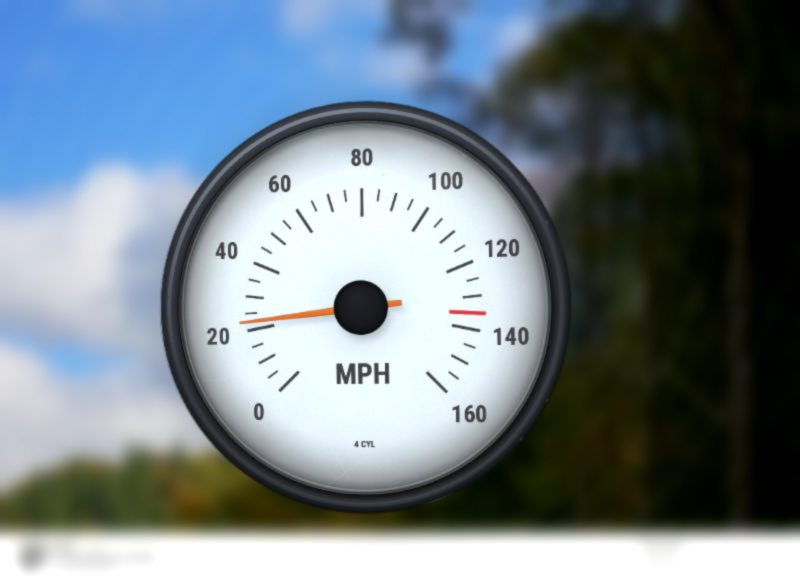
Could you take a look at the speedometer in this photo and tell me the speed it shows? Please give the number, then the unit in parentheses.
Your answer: 22.5 (mph)
